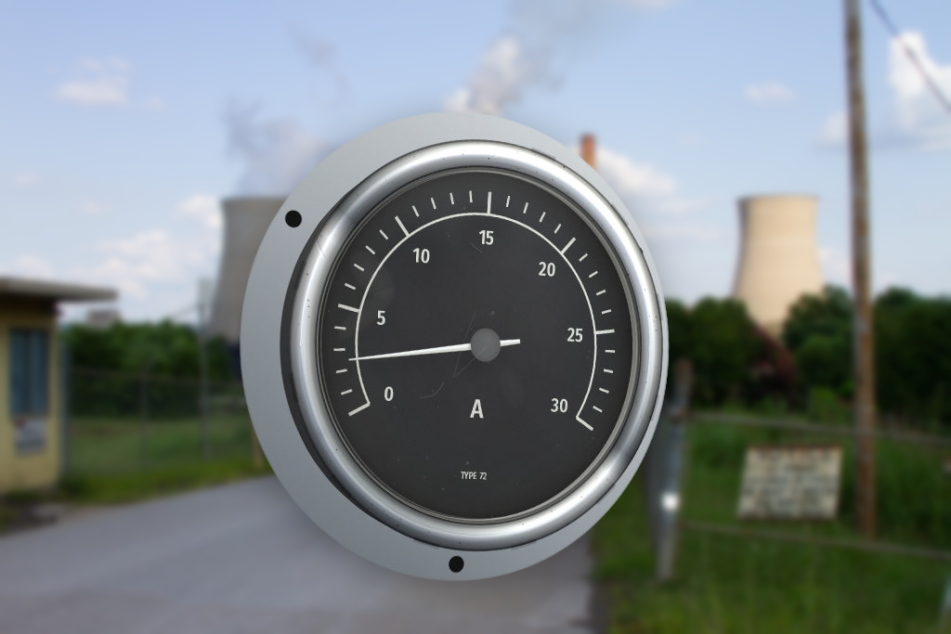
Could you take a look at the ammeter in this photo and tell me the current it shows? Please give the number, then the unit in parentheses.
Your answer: 2.5 (A)
